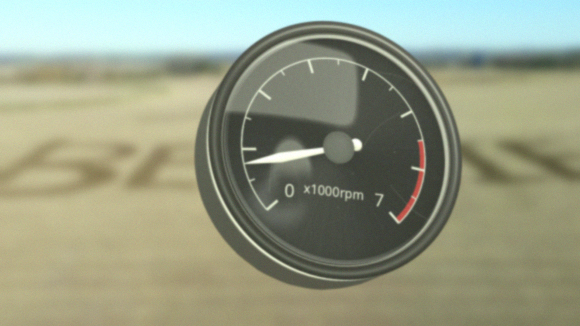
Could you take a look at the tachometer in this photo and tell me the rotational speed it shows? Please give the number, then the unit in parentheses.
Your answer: 750 (rpm)
